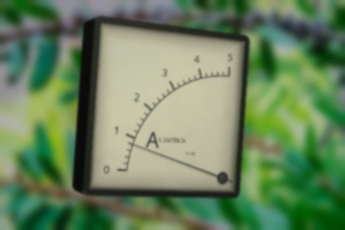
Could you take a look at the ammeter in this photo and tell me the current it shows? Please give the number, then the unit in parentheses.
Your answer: 0.8 (A)
